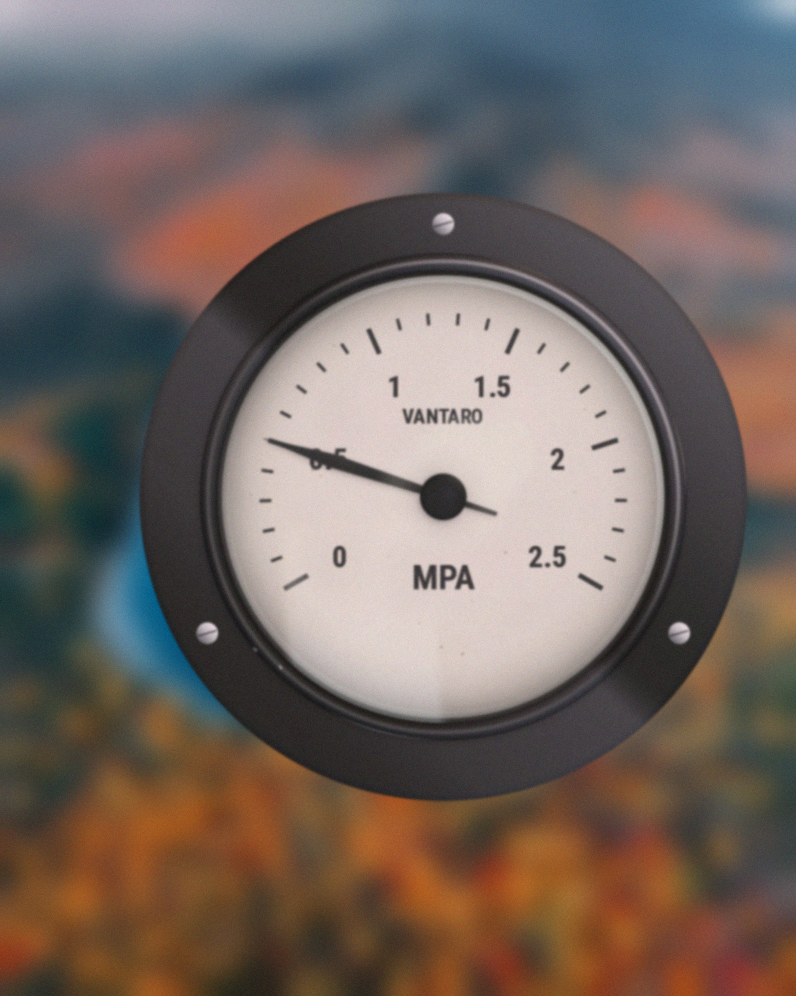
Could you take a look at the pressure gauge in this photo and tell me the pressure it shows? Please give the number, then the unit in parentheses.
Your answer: 0.5 (MPa)
